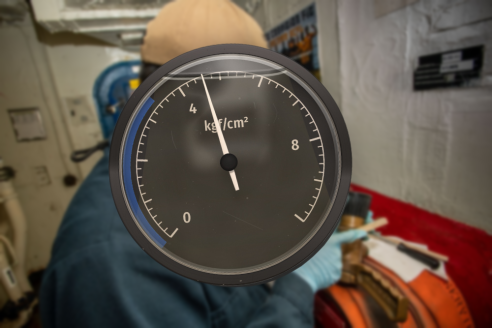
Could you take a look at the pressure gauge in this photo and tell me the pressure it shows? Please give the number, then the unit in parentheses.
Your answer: 4.6 (kg/cm²)
